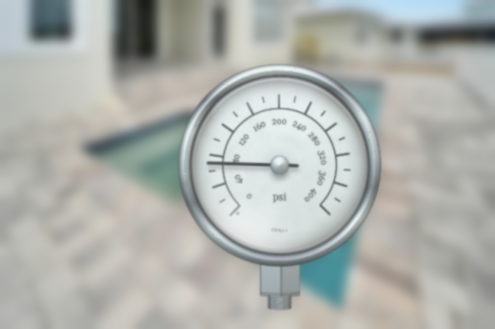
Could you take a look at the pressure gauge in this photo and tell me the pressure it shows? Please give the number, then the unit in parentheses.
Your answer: 70 (psi)
